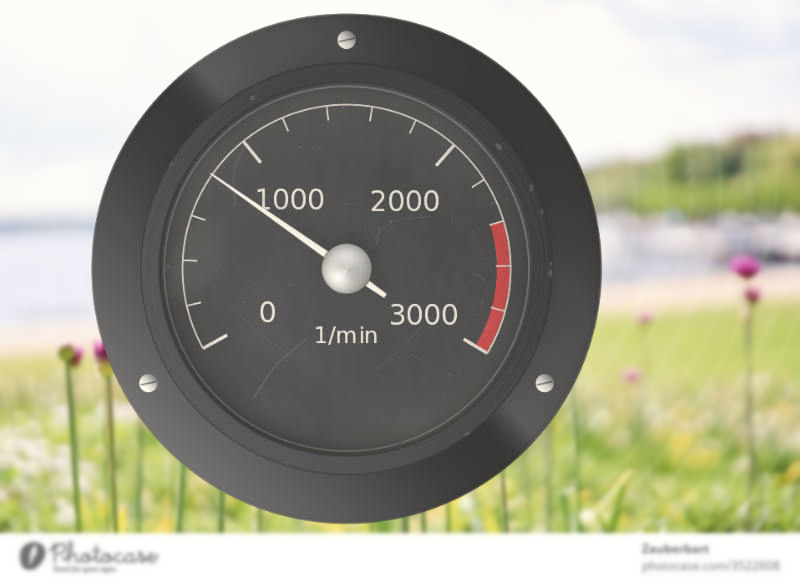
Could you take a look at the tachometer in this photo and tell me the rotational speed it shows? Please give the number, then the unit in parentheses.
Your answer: 800 (rpm)
